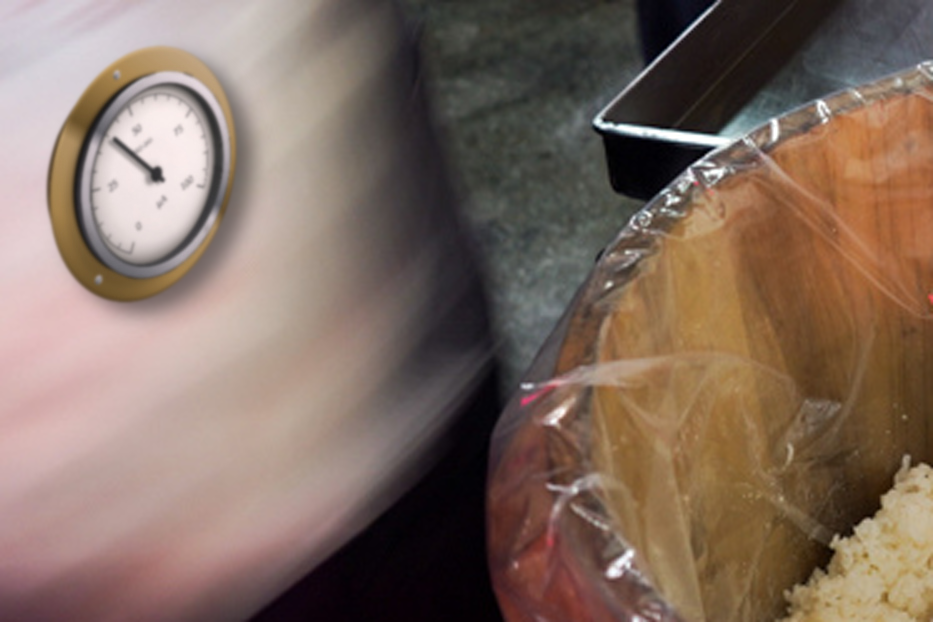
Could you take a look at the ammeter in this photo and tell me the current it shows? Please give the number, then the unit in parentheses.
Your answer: 40 (µA)
